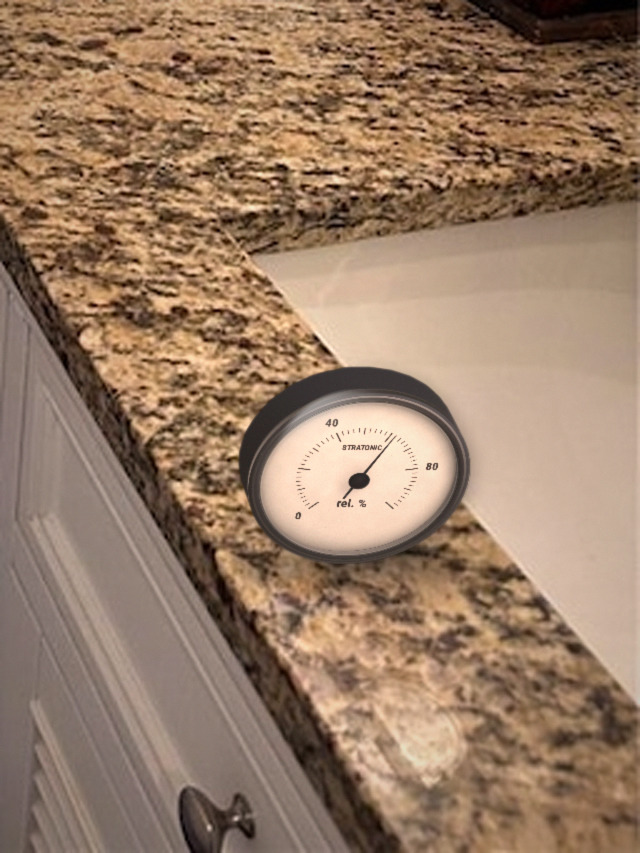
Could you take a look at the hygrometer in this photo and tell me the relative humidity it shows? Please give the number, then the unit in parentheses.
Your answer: 60 (%)
